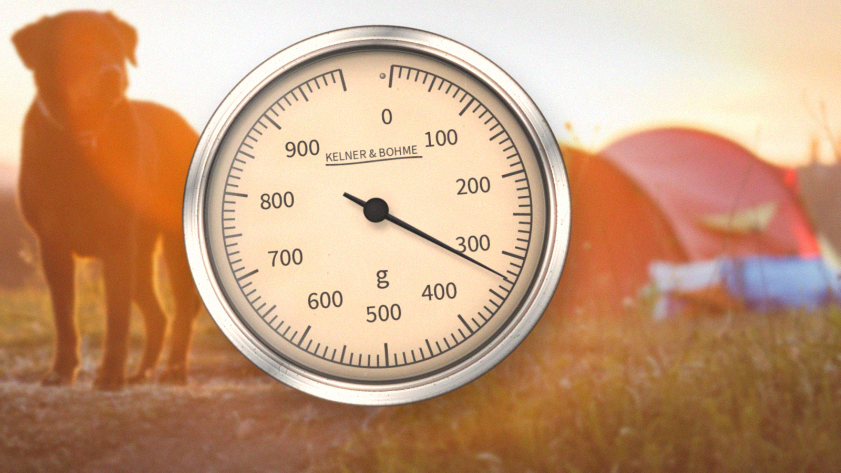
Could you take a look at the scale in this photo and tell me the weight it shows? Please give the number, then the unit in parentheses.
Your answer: 330 (g)
